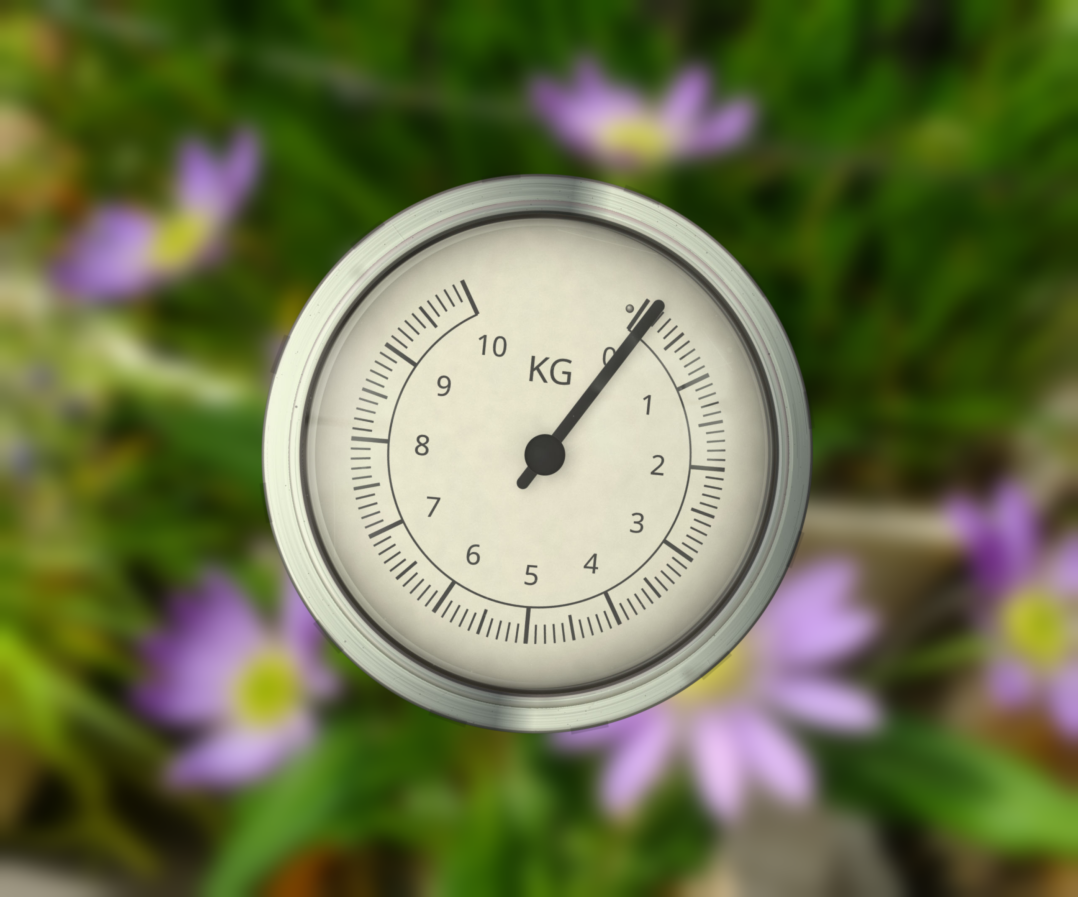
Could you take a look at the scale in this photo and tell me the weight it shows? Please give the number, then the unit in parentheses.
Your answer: 0.1 (kg)
